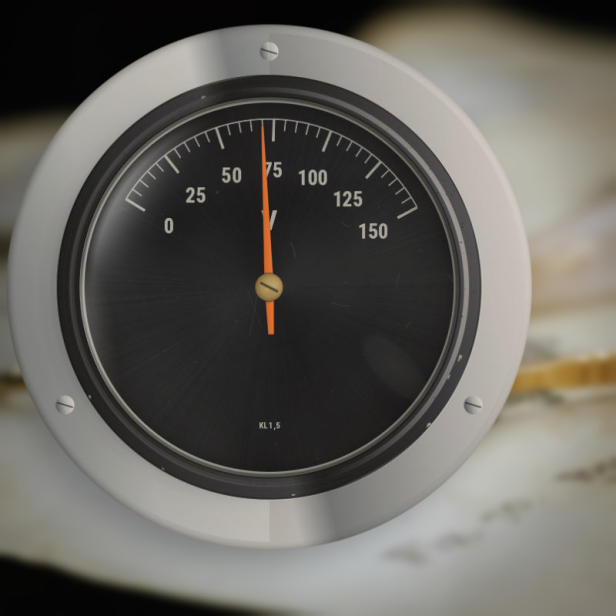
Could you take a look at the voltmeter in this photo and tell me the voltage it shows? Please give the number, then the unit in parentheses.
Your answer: 70 (V)
